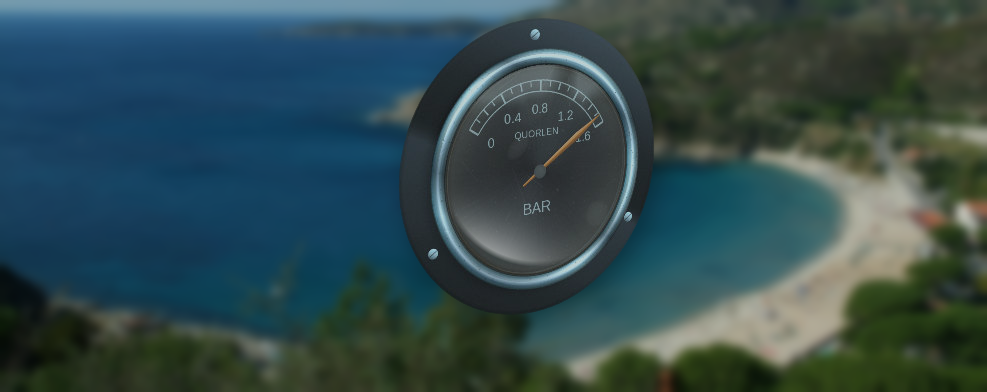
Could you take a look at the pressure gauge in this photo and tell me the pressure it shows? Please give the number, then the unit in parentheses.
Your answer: 1.5 (bar)
